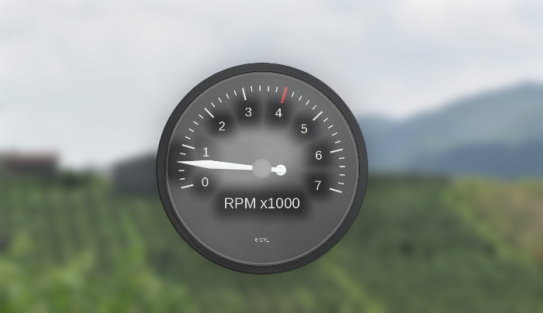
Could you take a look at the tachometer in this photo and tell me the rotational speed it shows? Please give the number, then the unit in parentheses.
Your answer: 600 (rpm)
